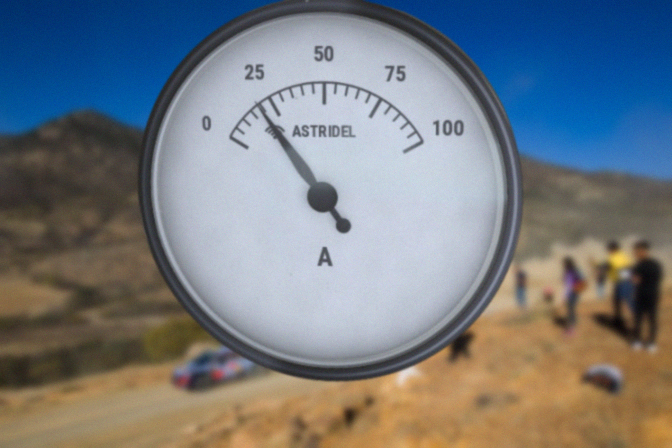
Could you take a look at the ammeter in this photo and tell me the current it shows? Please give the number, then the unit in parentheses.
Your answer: 20 (A)
